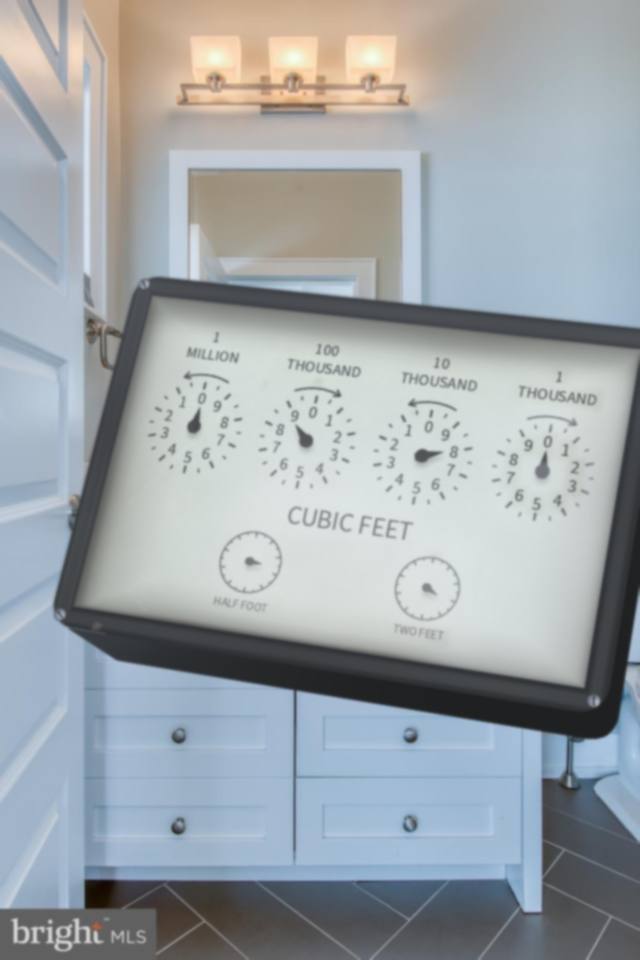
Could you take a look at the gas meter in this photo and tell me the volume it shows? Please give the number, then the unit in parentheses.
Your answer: 988000 (ft³)
